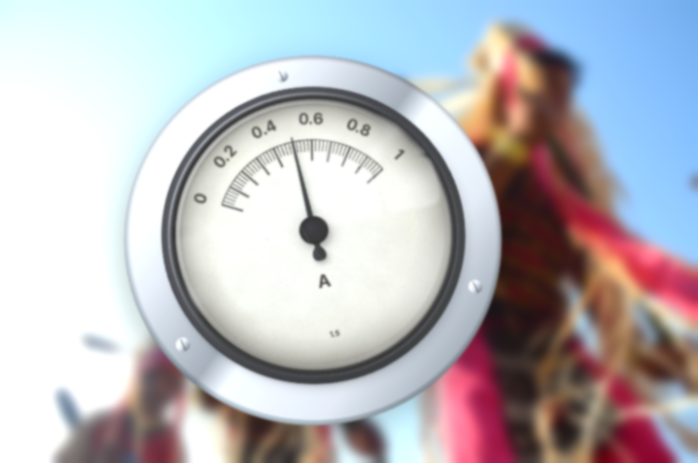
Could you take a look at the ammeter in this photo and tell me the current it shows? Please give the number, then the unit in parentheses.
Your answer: 0.5 (A)
